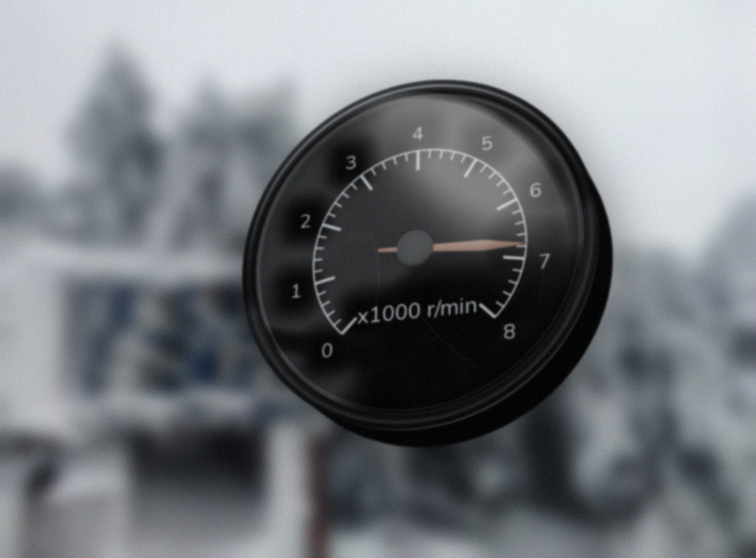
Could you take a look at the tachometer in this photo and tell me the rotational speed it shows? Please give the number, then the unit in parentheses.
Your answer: 6800 (rpm)
